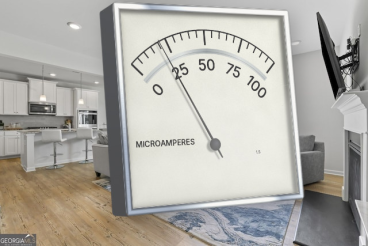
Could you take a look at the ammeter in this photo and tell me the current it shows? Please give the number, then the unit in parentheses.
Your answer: 20 (µA)
